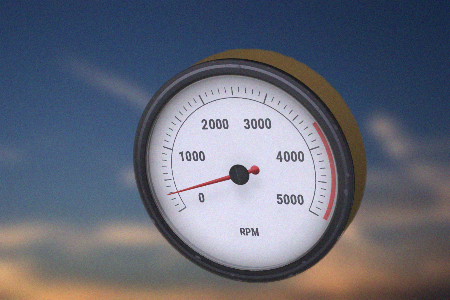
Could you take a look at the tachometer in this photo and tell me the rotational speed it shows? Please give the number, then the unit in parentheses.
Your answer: 300 (rpm)
